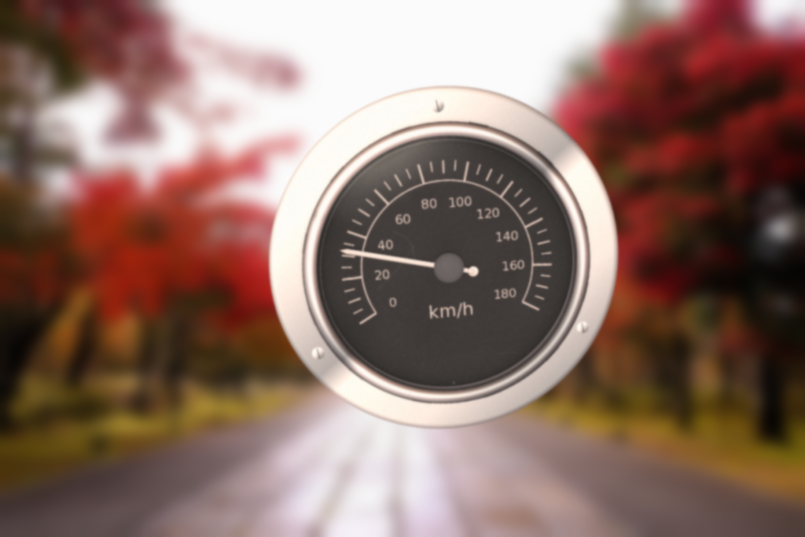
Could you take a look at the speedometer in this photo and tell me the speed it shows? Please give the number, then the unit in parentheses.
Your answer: 32.5 (km/h)
